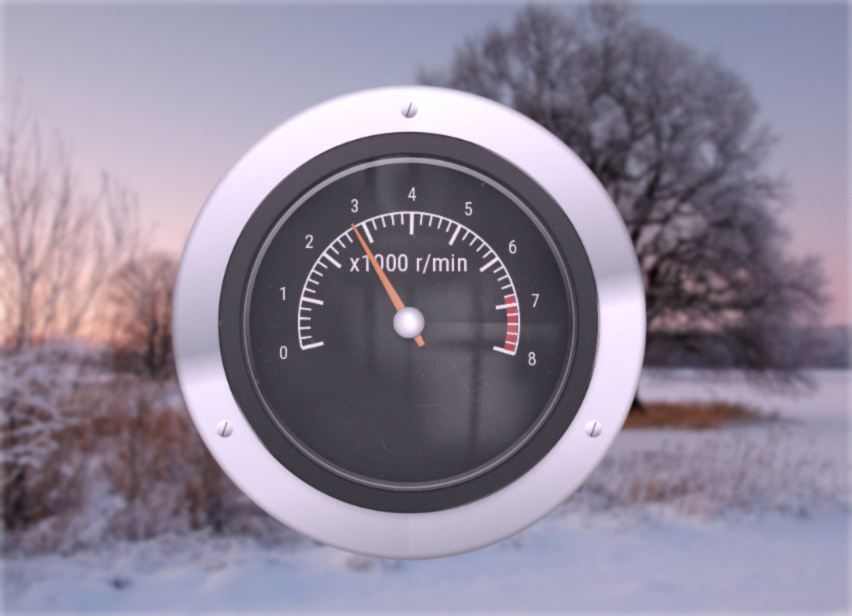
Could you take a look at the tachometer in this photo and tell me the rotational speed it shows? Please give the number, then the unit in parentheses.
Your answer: 2800 (rpm)
